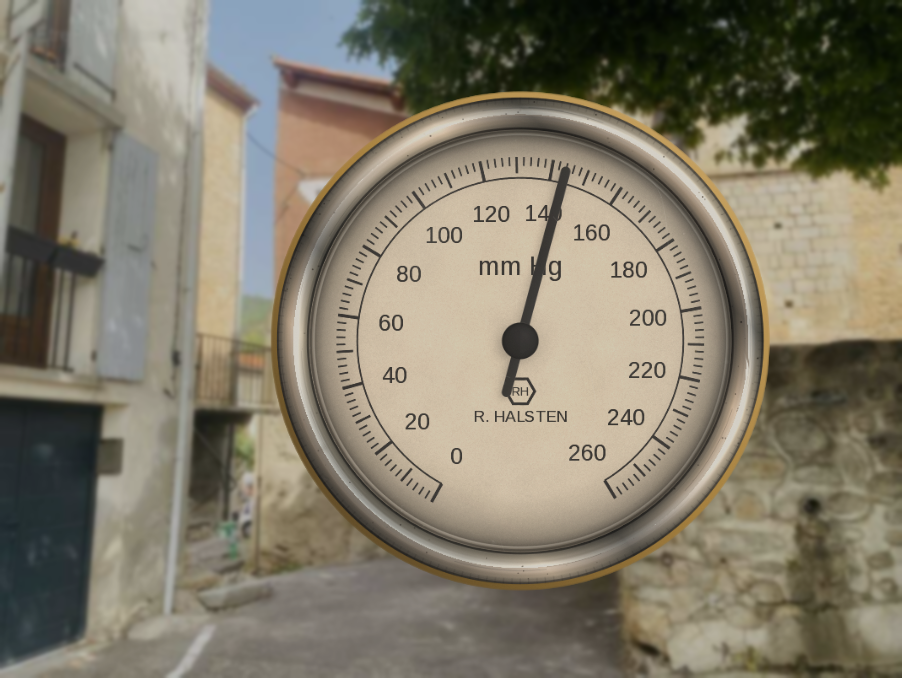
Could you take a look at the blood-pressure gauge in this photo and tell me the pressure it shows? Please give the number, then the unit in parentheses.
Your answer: 144 (mmHg)
